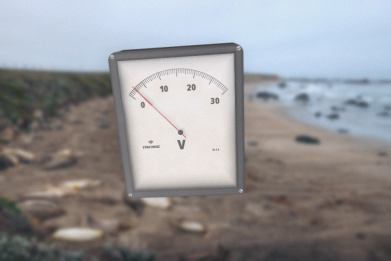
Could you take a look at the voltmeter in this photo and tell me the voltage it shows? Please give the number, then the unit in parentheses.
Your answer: 2.5 (V)
